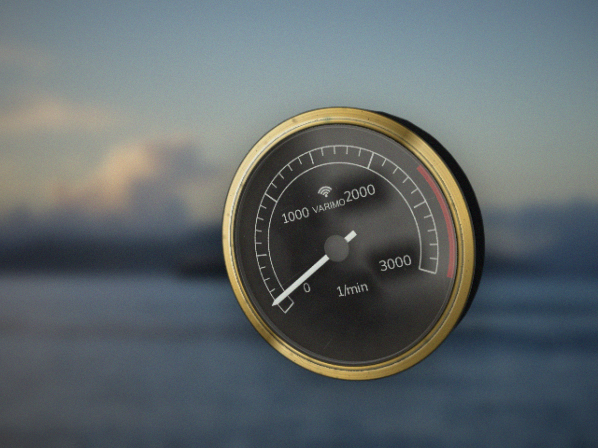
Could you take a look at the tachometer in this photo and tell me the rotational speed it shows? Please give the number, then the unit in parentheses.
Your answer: 100 (rpm)
